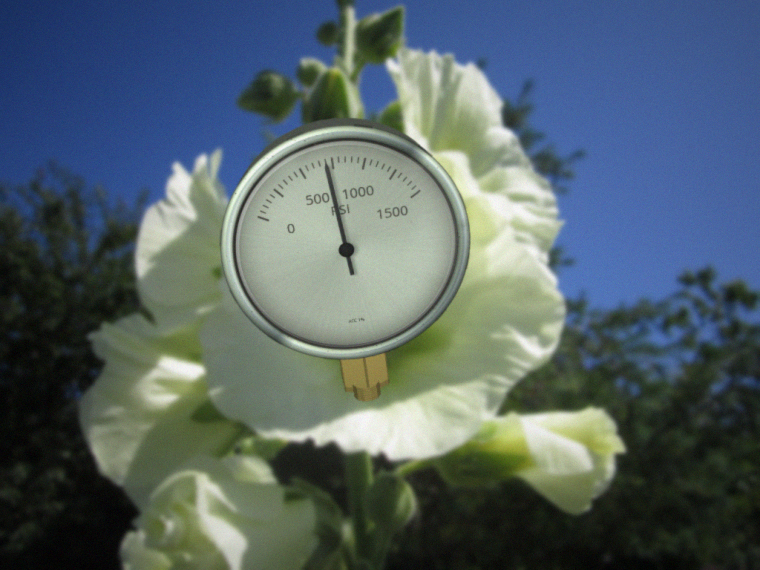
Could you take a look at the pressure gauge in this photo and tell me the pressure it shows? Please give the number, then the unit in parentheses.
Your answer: 700 (psi)
